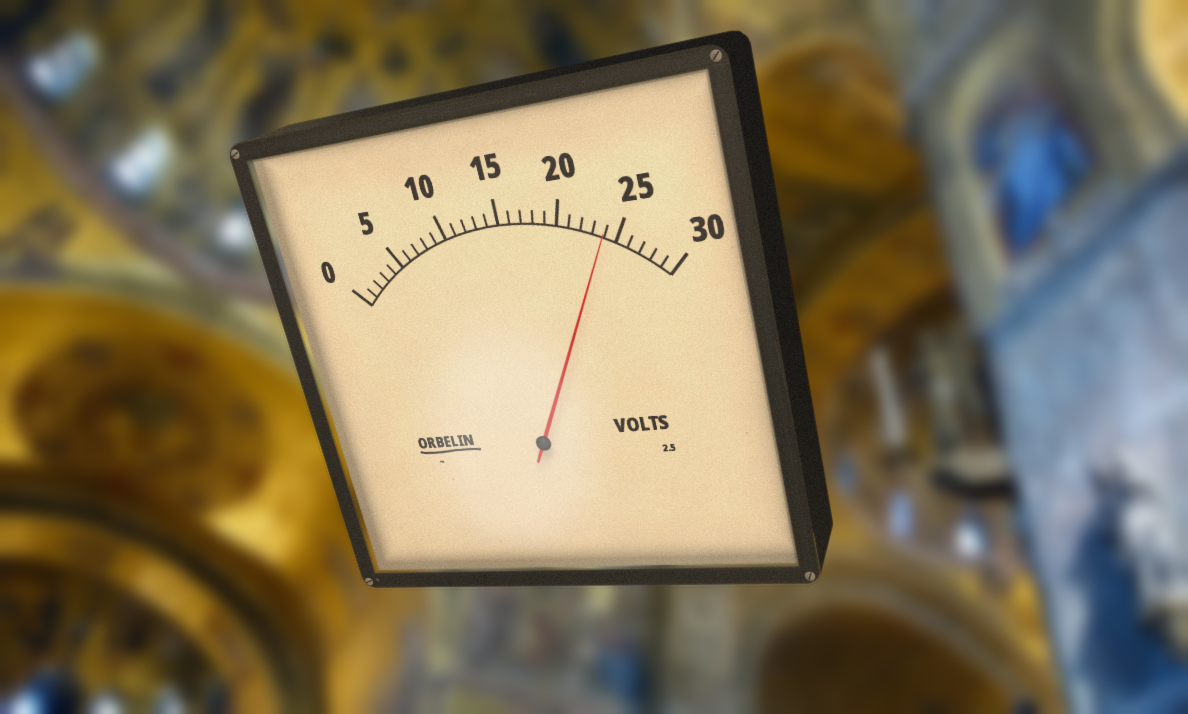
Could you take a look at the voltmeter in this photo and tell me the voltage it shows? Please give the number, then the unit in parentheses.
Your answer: 24 (V)
